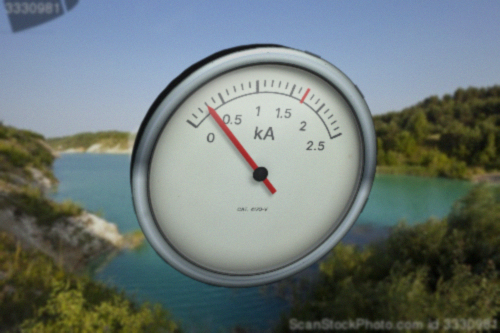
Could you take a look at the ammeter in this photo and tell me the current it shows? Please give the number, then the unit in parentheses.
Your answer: 0.3 (kA)
